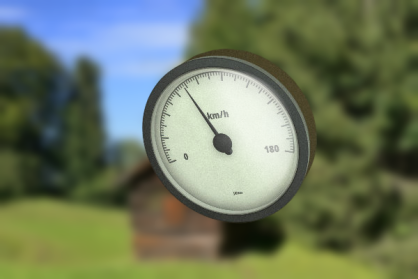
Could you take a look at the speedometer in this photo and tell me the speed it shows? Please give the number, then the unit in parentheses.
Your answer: 70 (km/h)
